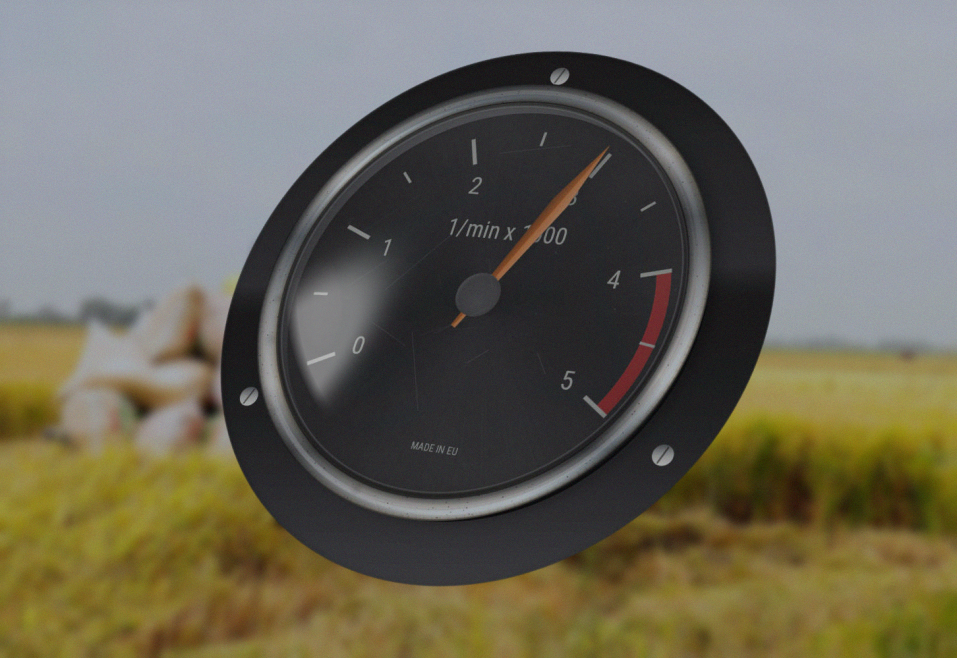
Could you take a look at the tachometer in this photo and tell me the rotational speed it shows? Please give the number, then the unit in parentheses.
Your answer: 3000 (rpm)
